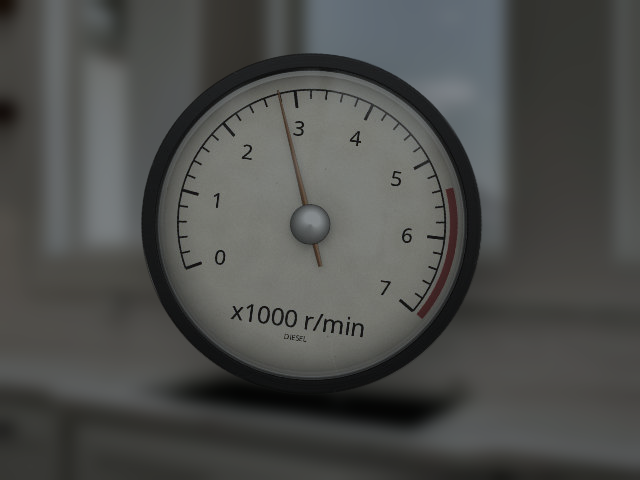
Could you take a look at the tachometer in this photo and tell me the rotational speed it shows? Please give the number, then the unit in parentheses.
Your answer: 2800 (rpm)
